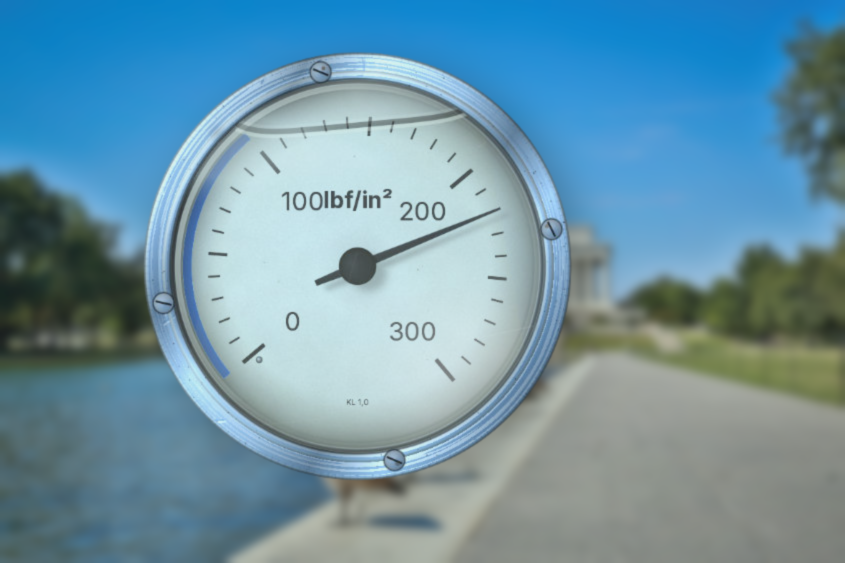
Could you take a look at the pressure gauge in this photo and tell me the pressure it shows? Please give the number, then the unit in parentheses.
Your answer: 220 (psi)
